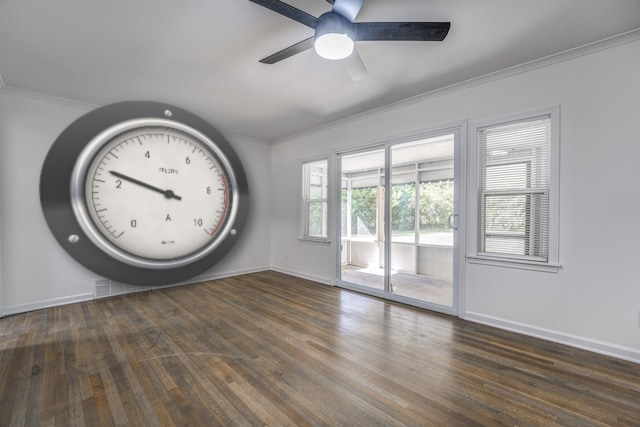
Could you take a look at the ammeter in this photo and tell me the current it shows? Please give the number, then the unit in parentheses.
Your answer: 2.4 (A)
